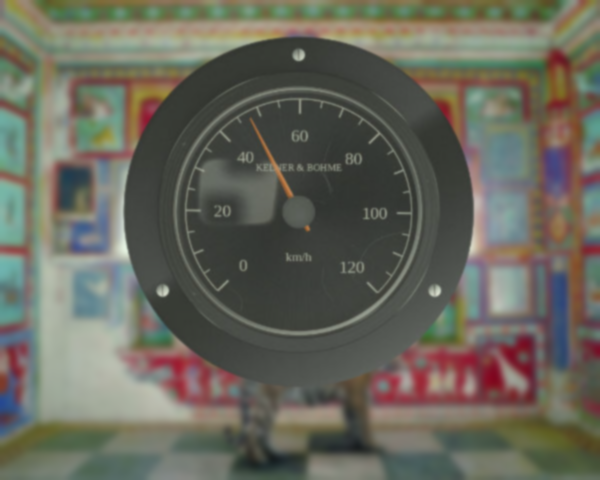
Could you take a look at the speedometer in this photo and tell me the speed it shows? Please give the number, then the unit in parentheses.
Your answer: 47.5 (km/h)
